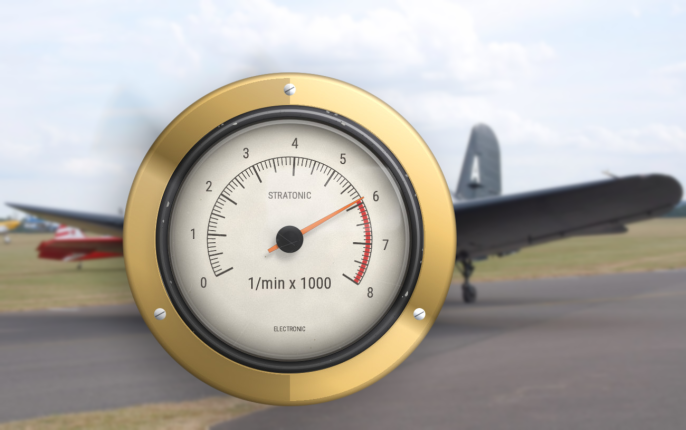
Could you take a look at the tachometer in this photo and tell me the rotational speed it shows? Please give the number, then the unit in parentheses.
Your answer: 5900 (rpm)
